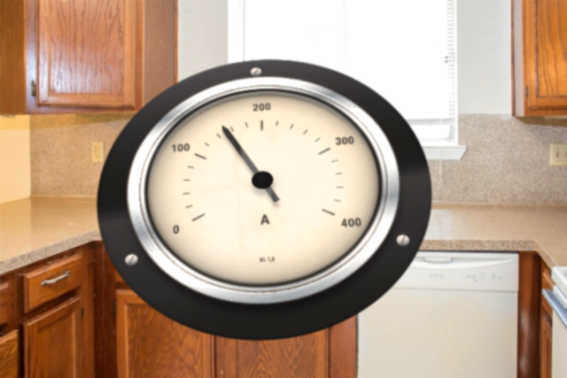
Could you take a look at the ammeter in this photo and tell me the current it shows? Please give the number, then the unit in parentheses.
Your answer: 150 (A)
